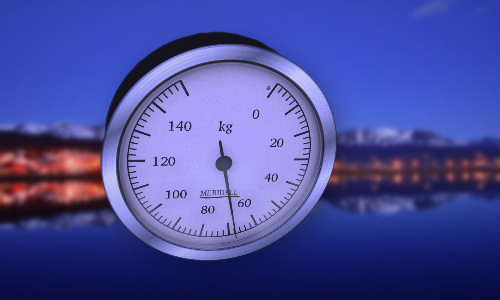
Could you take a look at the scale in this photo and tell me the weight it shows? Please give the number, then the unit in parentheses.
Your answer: 68 (kg)
